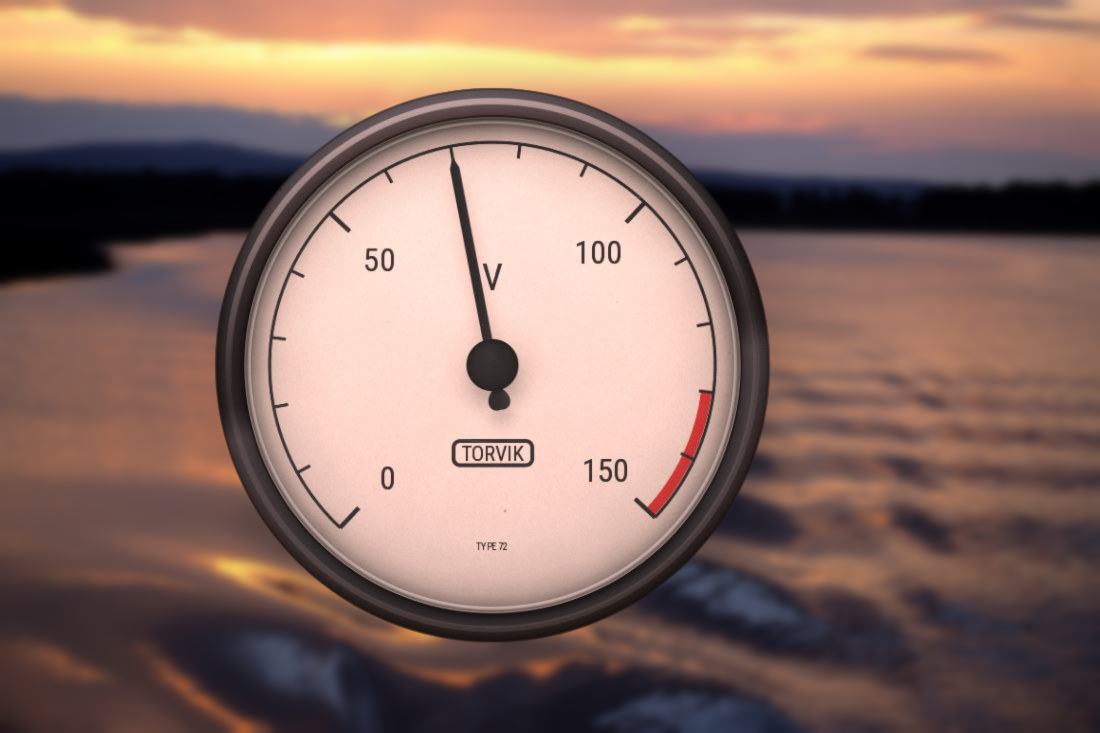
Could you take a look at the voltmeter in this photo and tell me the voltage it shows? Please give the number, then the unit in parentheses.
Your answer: 70 (V)
